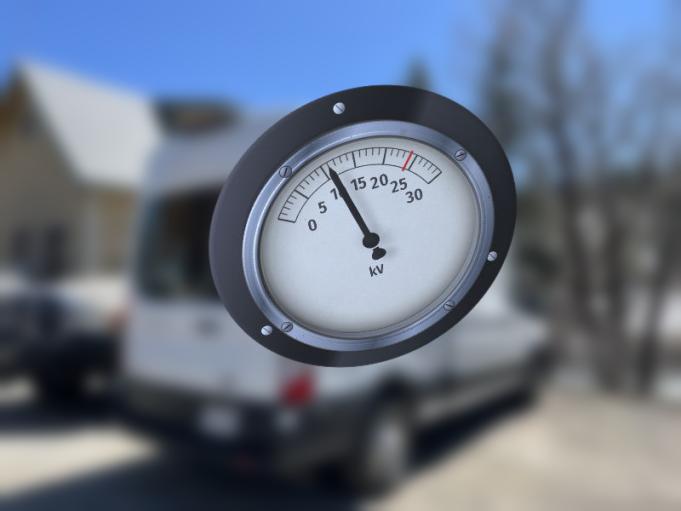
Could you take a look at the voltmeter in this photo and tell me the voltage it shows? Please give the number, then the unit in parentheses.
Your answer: 11 (kV)
